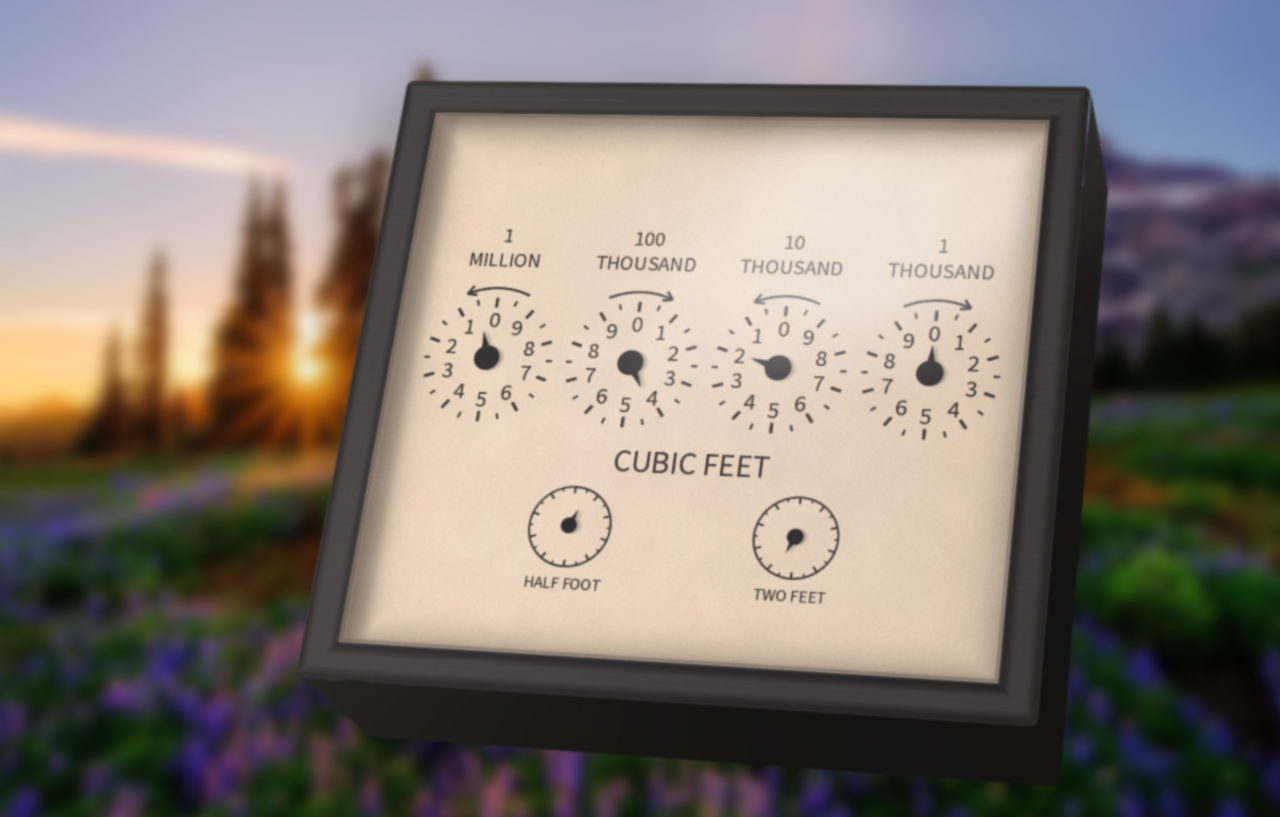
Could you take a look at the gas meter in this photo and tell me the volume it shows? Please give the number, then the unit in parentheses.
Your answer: 42000 (ft³)
